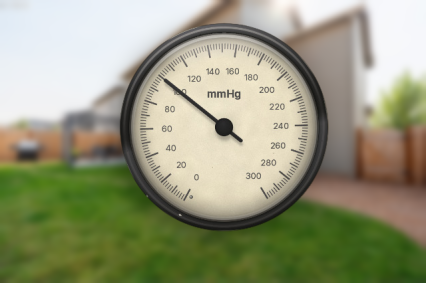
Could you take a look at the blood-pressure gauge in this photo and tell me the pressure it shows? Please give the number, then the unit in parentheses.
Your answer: 100 (mmHg)
